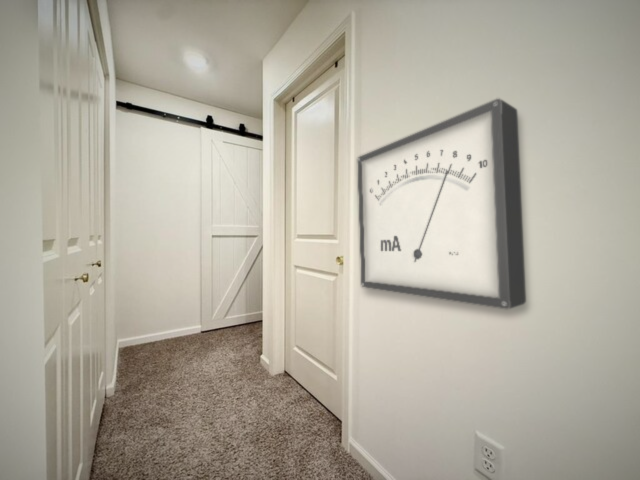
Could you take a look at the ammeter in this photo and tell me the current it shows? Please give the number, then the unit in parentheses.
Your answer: 8 (mA)
